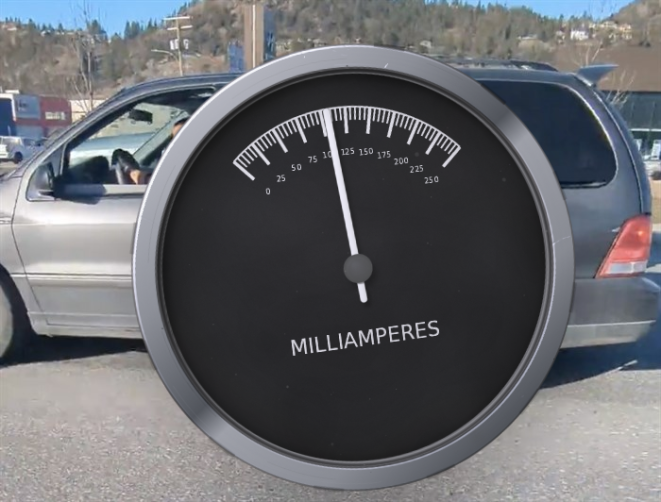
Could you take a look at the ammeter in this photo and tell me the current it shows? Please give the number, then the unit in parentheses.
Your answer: 105 (mA)
